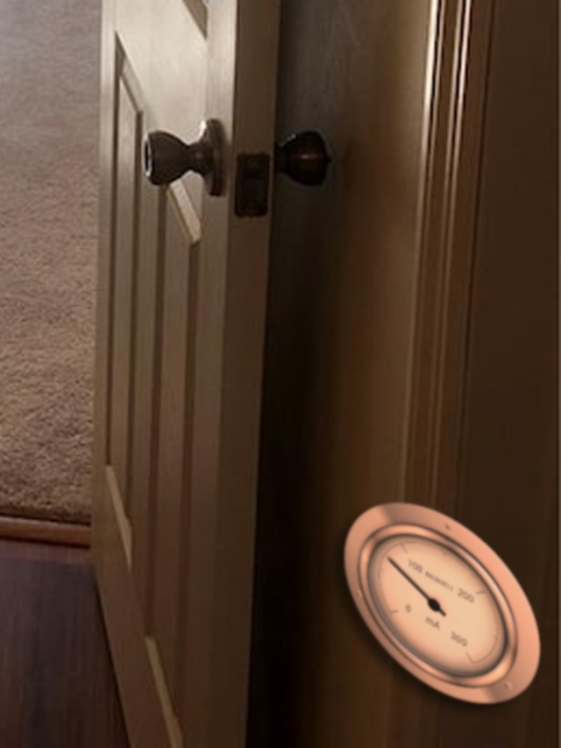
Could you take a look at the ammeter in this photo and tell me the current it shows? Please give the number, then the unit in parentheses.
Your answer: 75 (mA)
